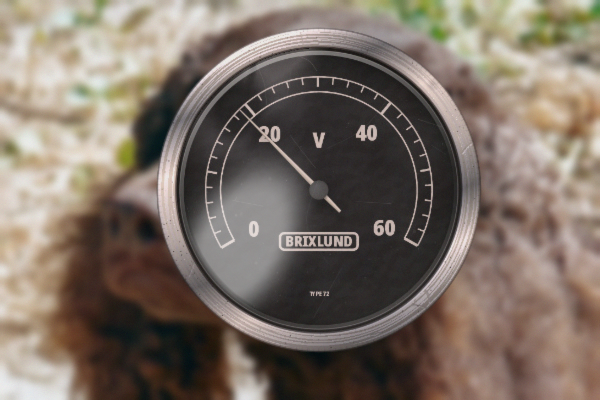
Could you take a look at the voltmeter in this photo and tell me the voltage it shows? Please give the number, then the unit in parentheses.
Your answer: 19 (V)
